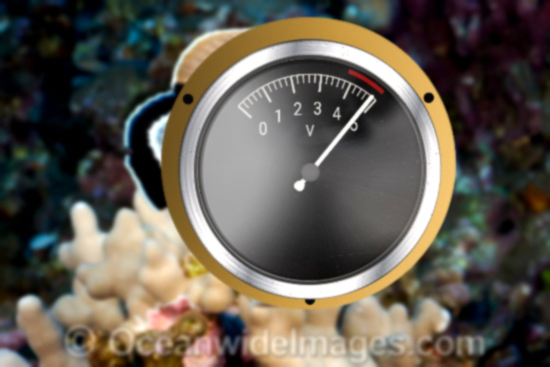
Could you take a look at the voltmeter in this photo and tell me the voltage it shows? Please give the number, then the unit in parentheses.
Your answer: 4.8 (V)
